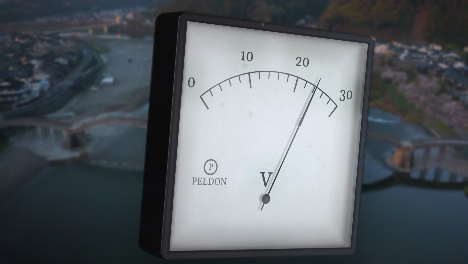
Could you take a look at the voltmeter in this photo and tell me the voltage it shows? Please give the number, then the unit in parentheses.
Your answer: 24 (V)
